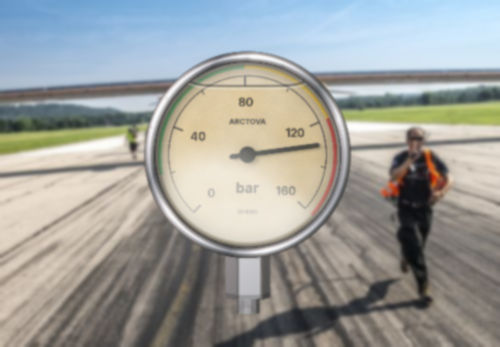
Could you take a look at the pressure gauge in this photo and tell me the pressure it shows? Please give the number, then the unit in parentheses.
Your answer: 130 (bar)
